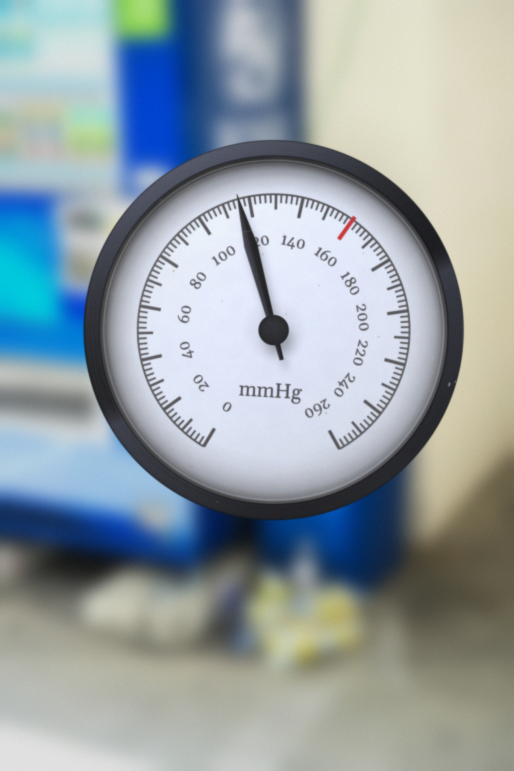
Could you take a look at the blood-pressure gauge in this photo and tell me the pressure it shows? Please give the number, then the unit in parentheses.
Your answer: 116 (mmHg)
